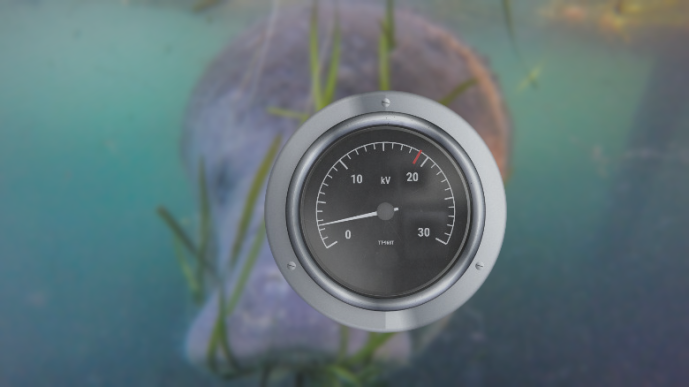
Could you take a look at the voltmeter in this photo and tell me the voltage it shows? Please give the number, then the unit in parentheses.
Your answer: 2.5 (kV)
